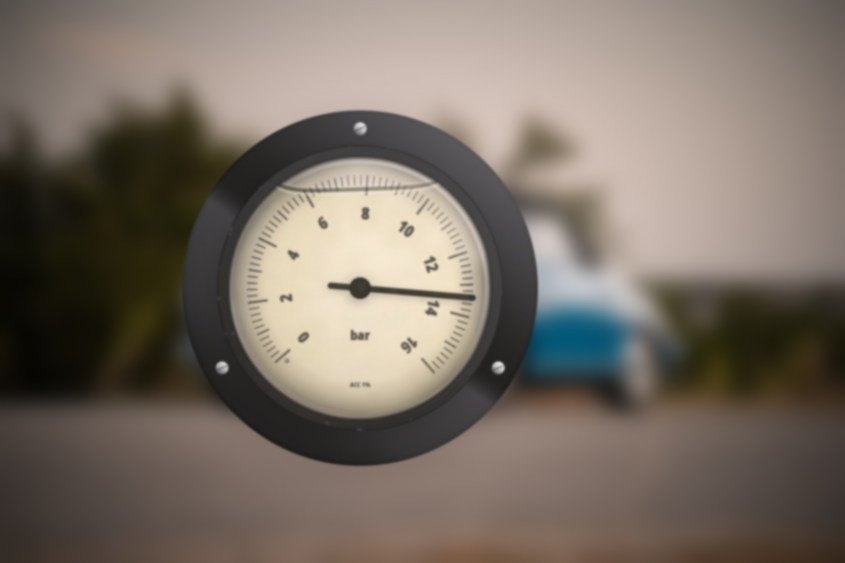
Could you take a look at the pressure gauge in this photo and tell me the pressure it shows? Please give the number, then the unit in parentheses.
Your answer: 13.4 (bar)
